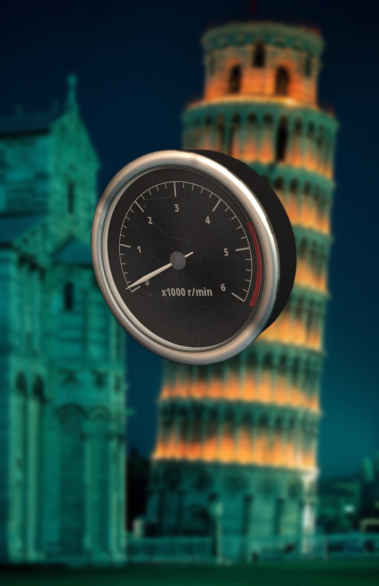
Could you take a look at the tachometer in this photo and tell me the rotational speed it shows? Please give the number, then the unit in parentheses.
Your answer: 100 (rpm)
